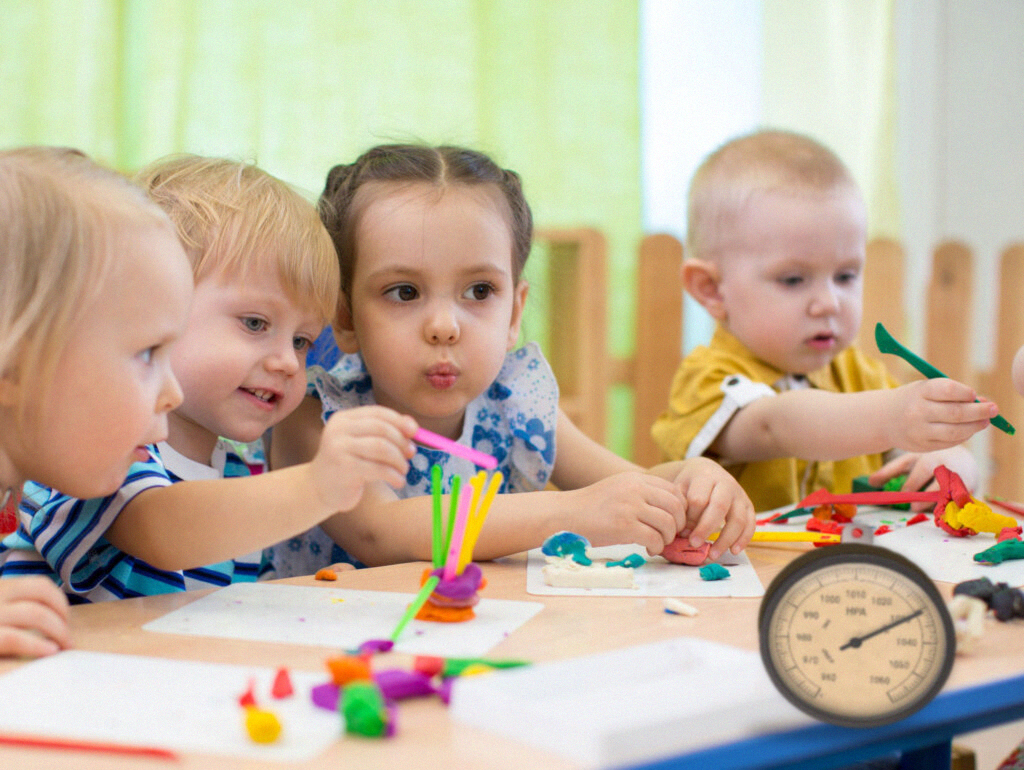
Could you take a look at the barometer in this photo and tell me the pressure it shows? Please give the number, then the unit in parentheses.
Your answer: 1030 (hPa)
